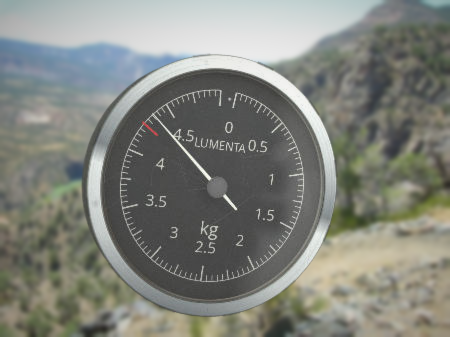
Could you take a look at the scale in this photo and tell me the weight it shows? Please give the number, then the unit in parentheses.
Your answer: 4.35 (kg)
